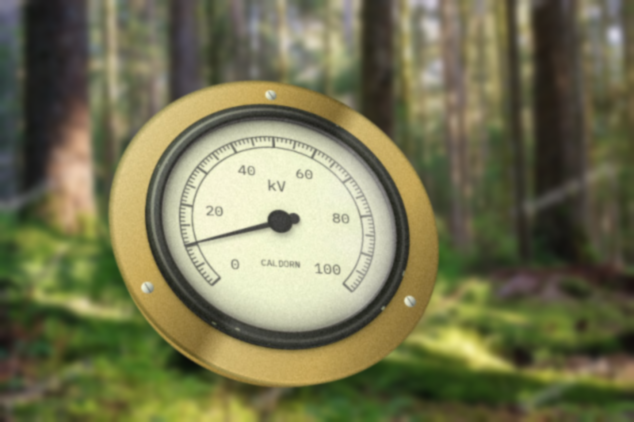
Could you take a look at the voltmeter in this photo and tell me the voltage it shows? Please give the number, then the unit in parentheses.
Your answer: 10 (kV)
